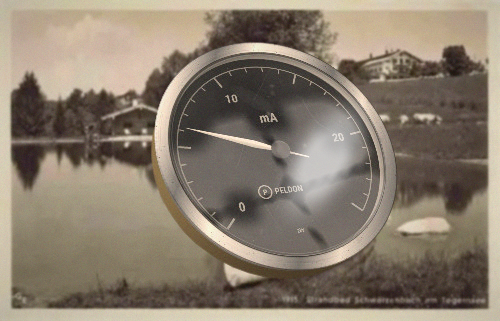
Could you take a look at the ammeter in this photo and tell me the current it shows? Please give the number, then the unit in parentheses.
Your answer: 6 (mA)
